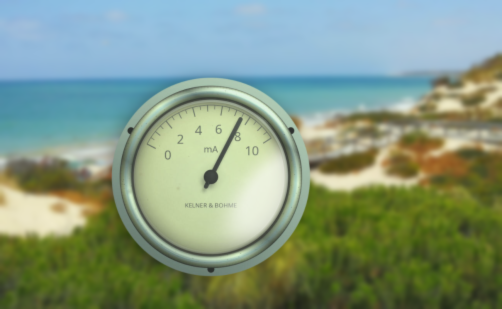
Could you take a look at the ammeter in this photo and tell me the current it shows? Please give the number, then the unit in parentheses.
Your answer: 7.5 (mA)
